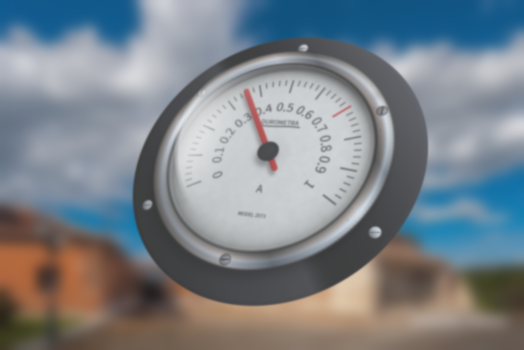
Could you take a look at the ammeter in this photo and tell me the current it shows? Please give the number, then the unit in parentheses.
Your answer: 0.36 (A)
